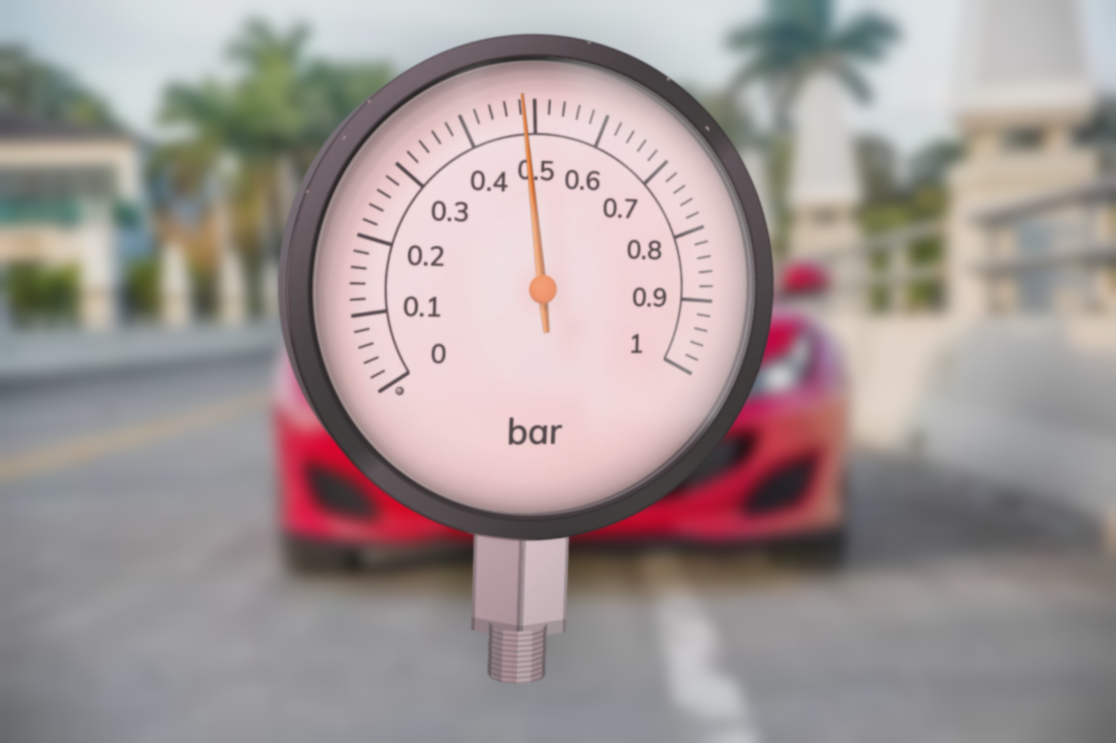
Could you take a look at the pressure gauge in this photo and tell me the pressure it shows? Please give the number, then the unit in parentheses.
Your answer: 0.48 (bar)
